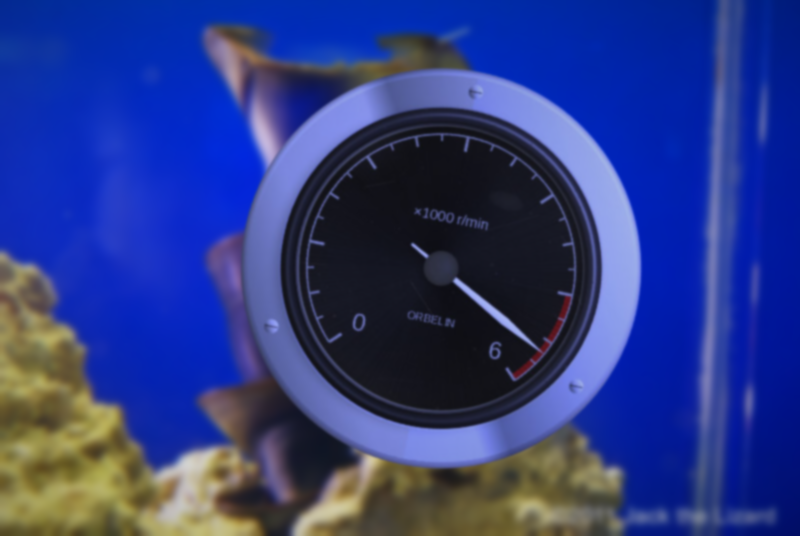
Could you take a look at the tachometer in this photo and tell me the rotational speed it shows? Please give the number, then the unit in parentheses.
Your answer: 5625 (rpm)
